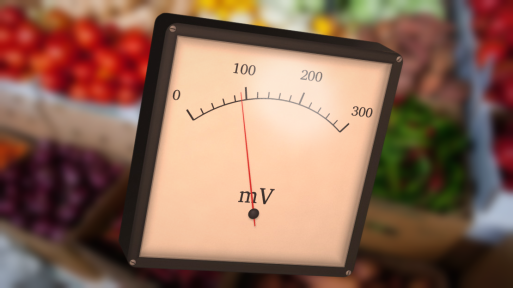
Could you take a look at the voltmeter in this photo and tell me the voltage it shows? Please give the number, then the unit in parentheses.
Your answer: 90 (mV)
